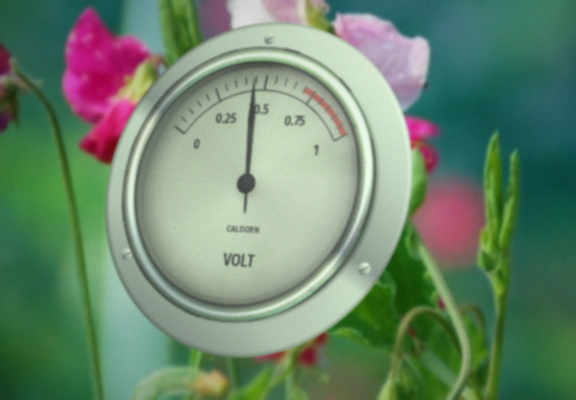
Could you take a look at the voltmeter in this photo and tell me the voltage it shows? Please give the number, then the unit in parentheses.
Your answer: 0.45 (V)
